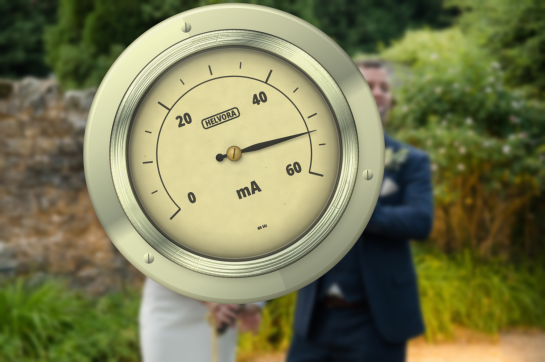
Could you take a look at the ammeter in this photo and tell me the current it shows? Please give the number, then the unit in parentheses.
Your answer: 52.5 (mA)
